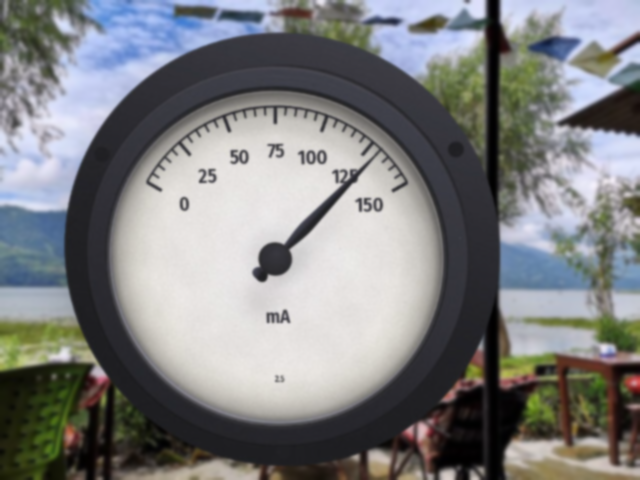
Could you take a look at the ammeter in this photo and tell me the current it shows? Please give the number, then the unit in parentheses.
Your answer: 130 (mA)
